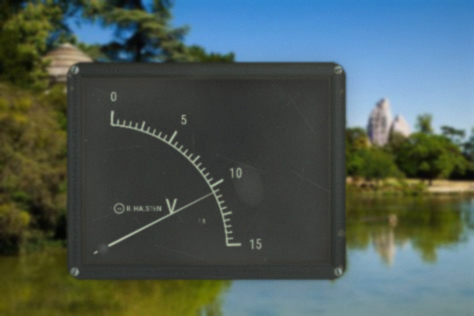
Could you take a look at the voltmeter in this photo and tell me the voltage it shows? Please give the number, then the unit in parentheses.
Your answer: 10.5 (V)
